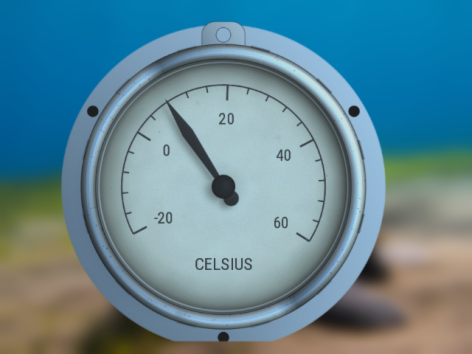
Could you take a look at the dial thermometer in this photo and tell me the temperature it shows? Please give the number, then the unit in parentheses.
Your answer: 8 (°C)
